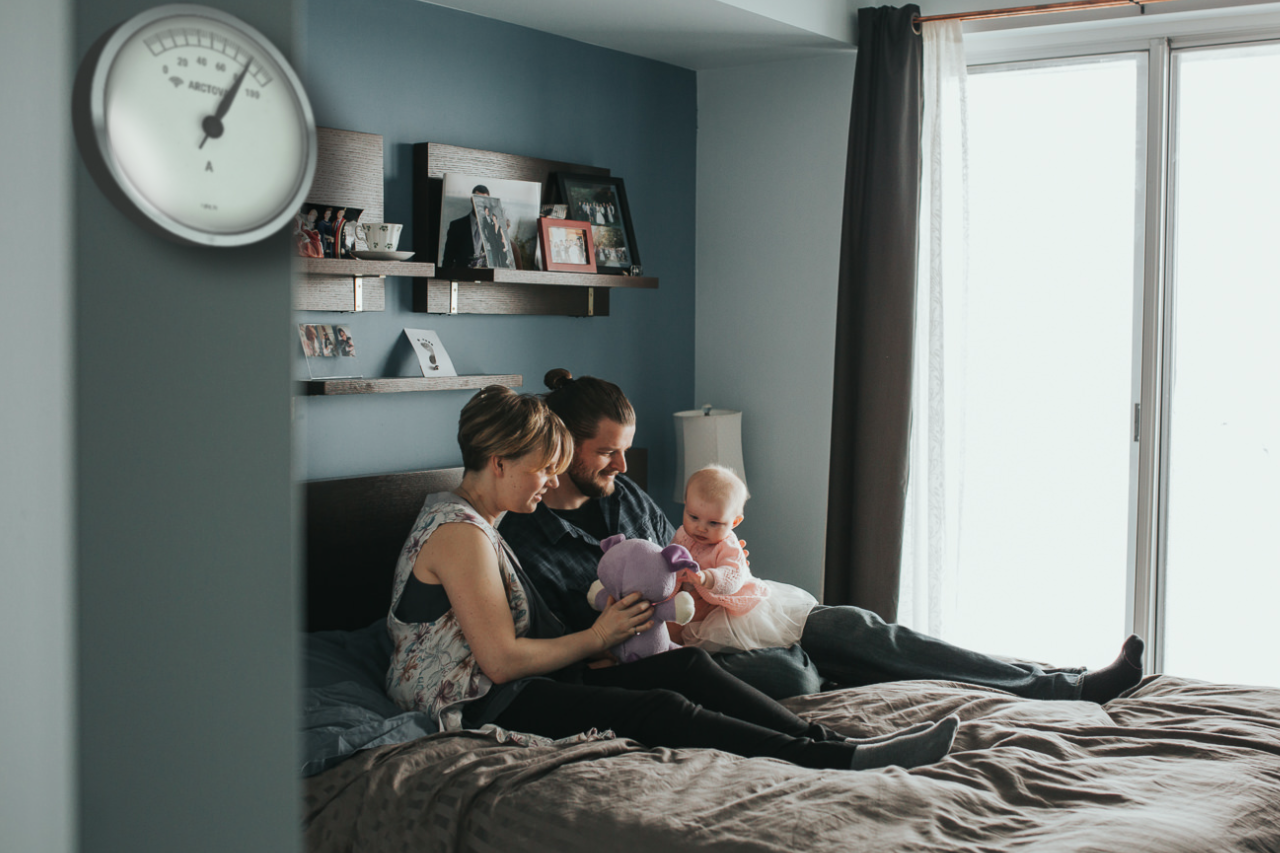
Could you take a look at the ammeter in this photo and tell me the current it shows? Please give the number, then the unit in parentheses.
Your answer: 80 (A)
